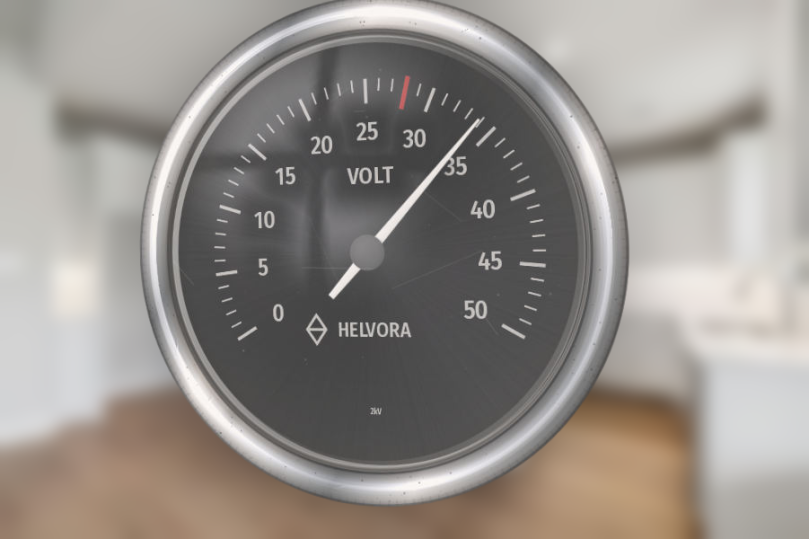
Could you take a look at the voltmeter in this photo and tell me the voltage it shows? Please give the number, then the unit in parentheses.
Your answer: 34 (V)
